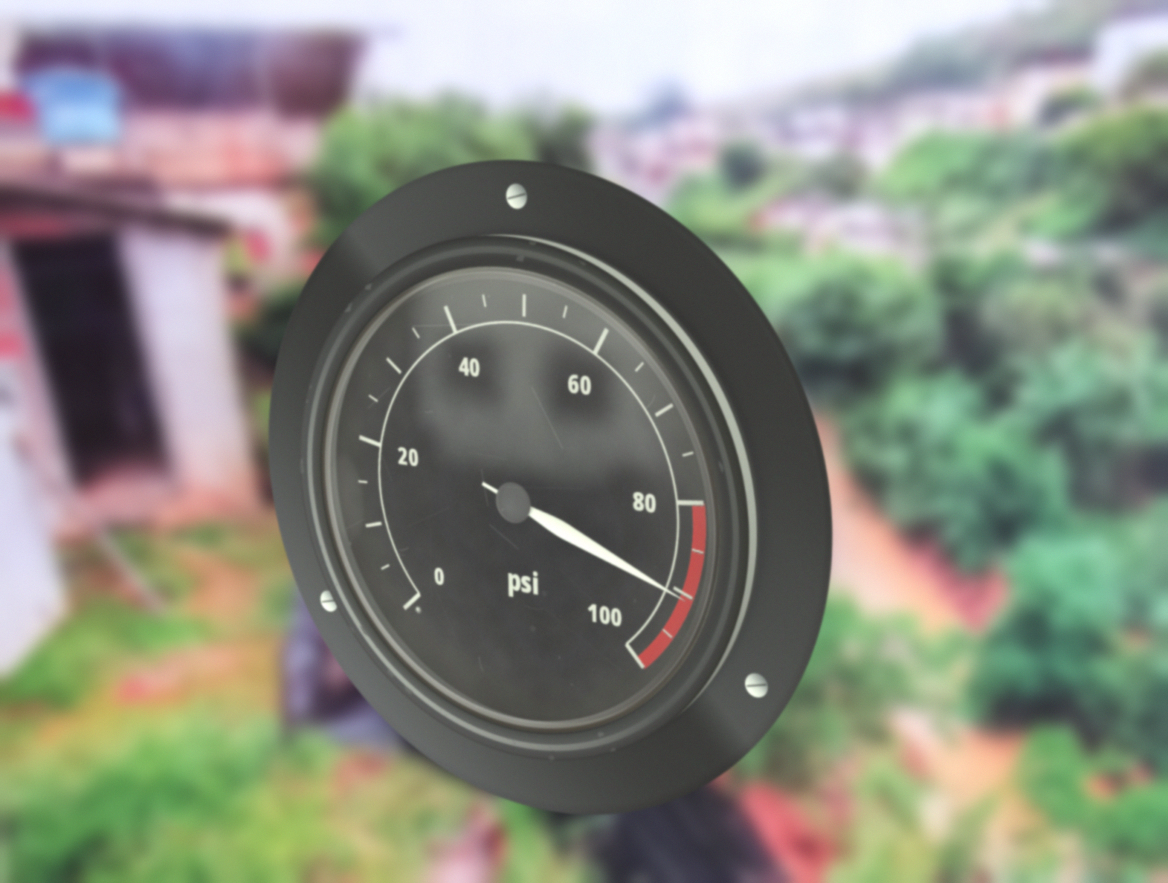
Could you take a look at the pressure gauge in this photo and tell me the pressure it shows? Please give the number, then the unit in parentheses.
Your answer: 90 (psi)
